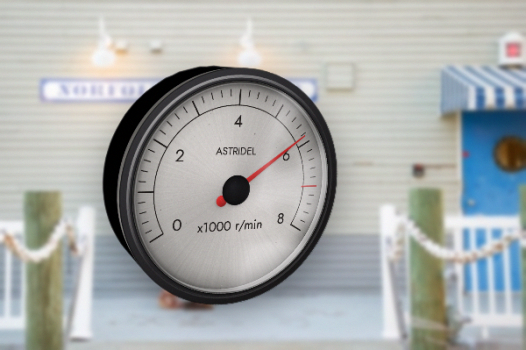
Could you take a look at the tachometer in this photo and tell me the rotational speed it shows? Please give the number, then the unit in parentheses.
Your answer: 5800 (rpm)
